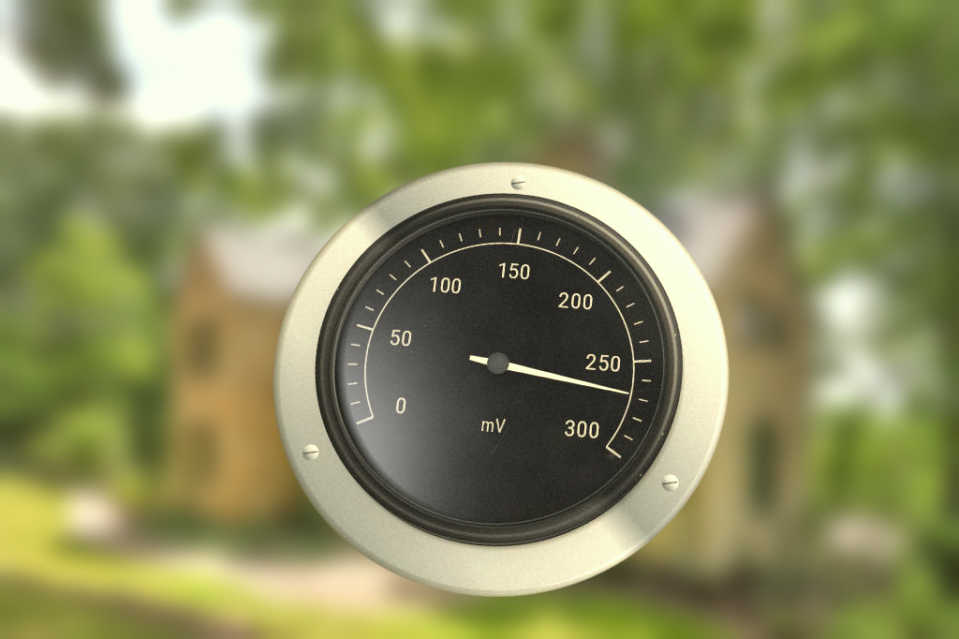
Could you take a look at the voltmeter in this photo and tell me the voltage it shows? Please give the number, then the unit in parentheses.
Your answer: 270 (mV)
